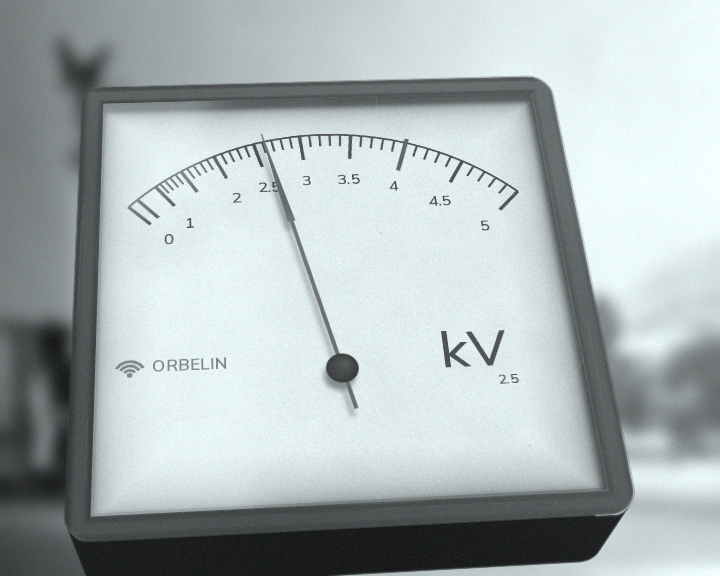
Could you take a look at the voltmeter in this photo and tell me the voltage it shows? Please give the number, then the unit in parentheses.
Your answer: 2.6 (kV)
